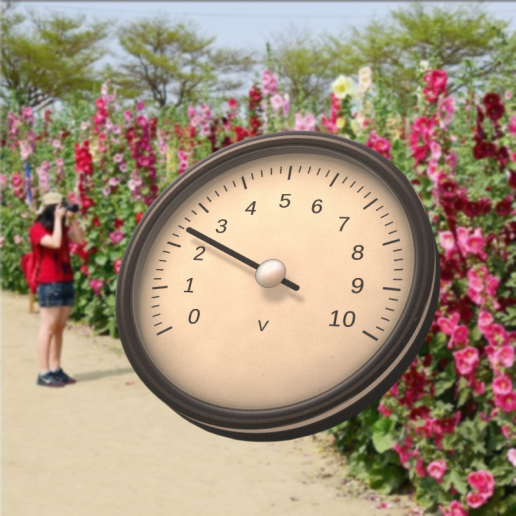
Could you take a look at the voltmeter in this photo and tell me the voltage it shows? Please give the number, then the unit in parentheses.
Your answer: 2.4 (V)
